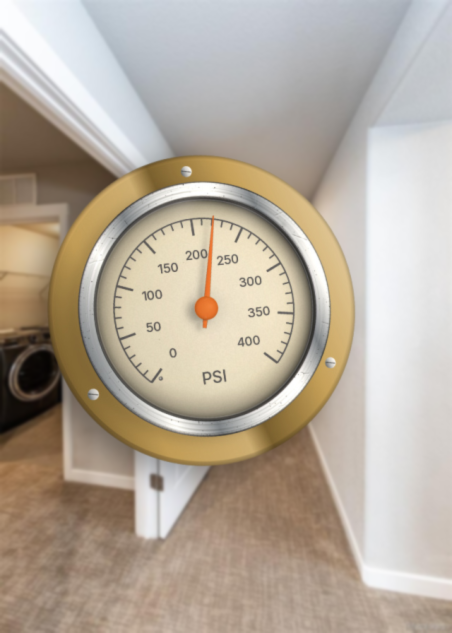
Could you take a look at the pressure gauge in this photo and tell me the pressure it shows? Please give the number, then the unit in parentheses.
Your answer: 220 (psi)
